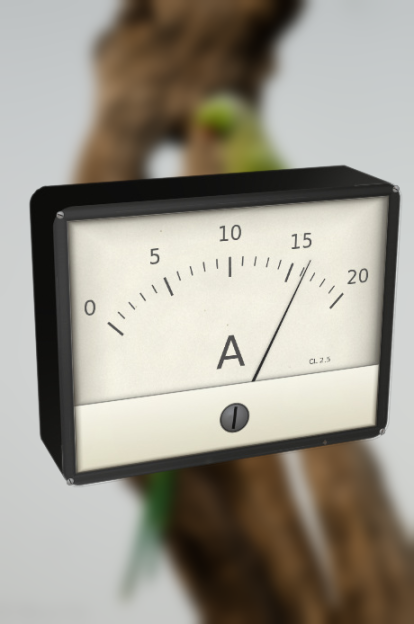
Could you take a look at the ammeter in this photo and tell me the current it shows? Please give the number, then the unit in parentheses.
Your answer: 16 (A)
